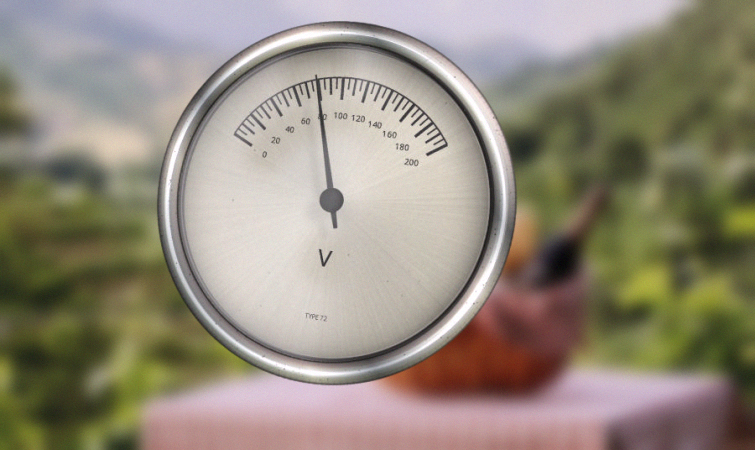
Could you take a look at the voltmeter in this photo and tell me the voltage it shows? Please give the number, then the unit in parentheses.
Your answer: 80 (V)
